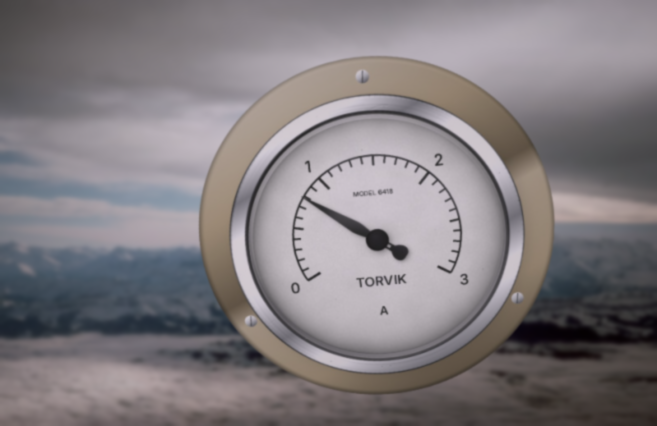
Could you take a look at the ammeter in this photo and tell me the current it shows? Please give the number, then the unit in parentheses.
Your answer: 0.8 (A)
